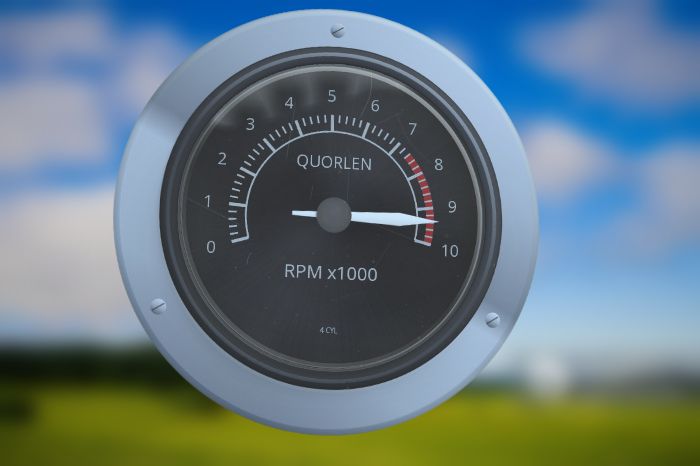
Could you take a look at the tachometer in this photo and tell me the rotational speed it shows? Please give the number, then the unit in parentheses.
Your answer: 9400 (rpm)
